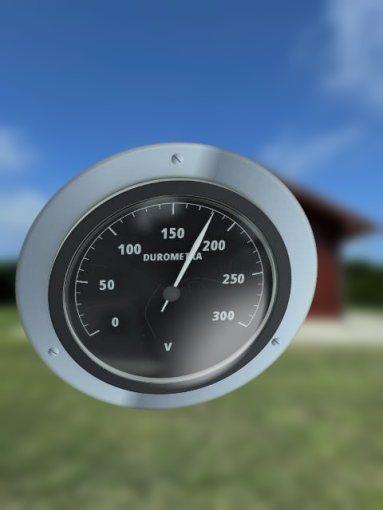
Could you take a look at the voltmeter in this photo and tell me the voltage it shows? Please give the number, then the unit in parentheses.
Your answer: 180 (V)
